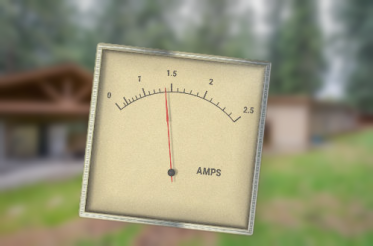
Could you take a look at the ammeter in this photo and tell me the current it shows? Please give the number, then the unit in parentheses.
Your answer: 1.4 (A)
